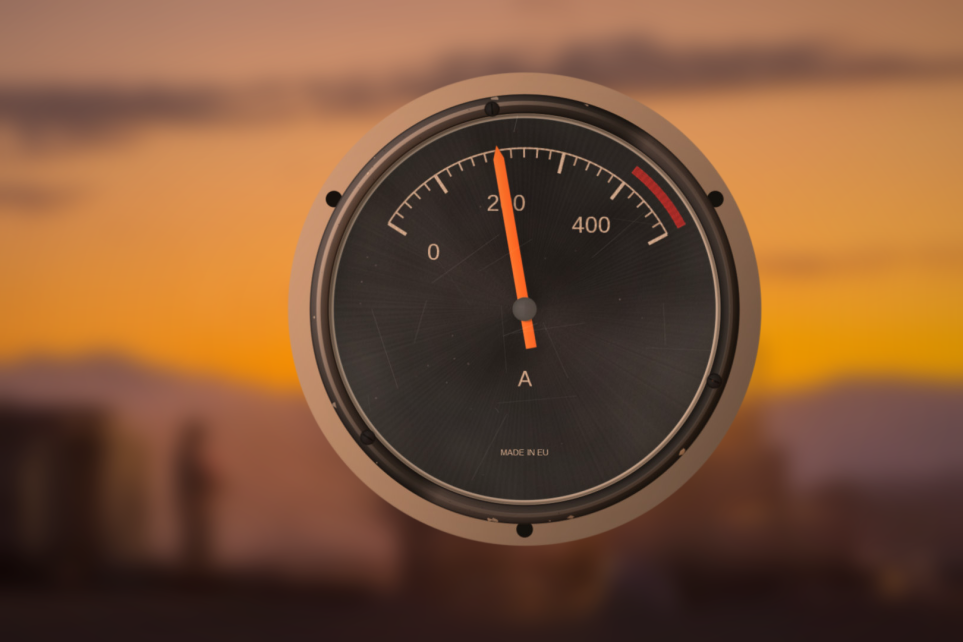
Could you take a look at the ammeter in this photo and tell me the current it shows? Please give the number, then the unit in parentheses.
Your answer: 200 (A)
